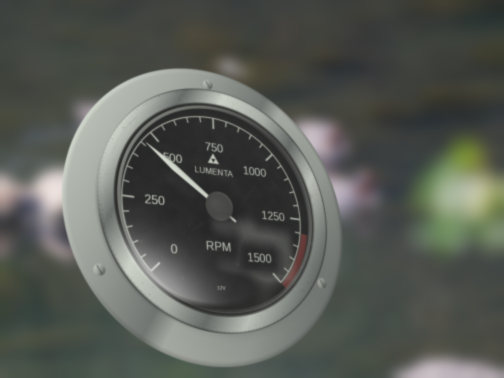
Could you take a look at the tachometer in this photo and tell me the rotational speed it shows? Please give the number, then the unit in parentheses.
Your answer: 450 (rpm)
